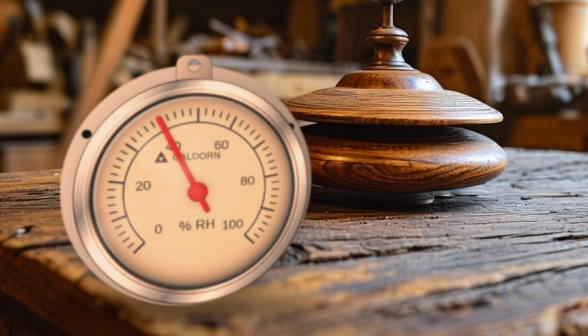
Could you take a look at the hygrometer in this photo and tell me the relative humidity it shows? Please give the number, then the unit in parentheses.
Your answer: 40 (%)
